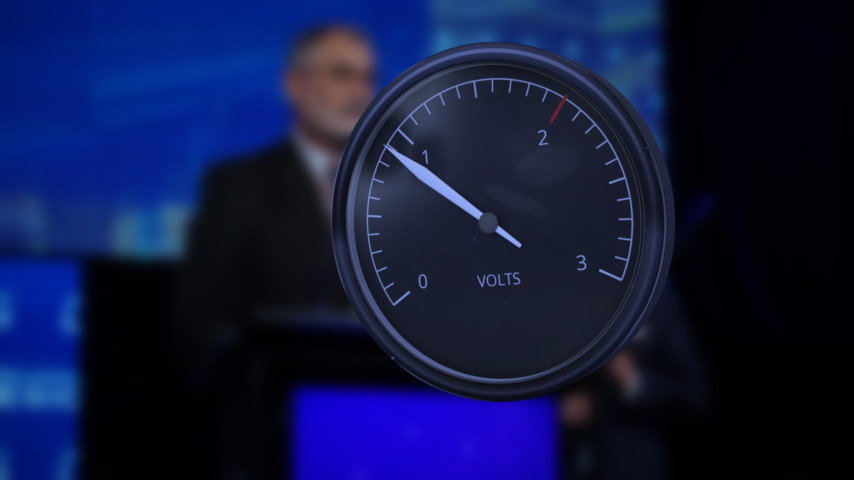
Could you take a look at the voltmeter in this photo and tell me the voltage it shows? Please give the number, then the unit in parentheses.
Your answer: 0.9 (V)
